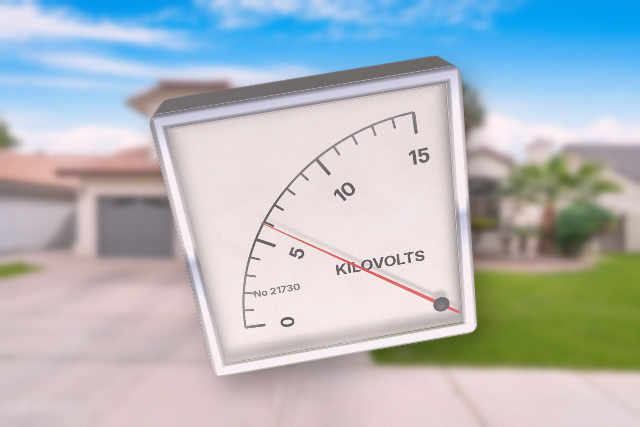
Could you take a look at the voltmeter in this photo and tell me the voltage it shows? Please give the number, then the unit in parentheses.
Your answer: 6 (kV)
